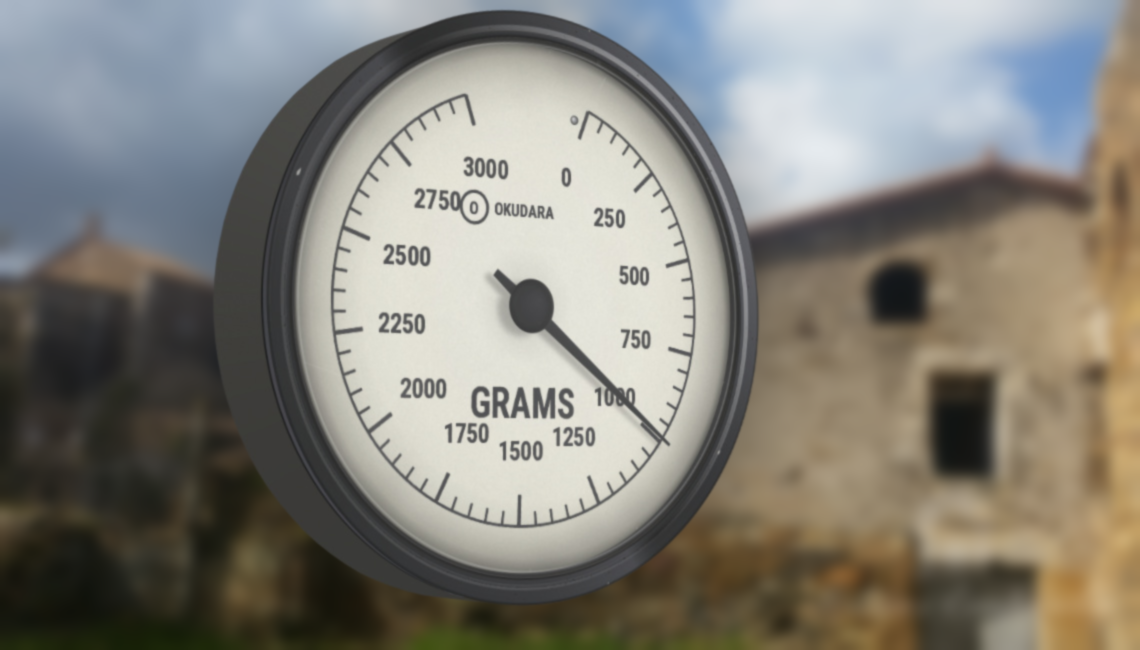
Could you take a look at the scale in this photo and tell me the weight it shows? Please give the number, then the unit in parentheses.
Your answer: 1000 (g)
